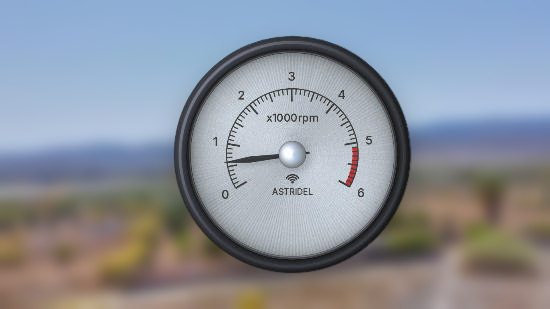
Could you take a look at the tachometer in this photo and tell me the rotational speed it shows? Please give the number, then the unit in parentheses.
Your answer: 600 (rpm)
